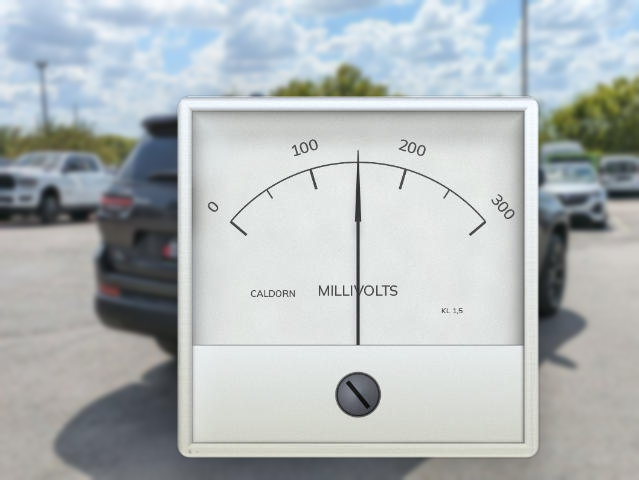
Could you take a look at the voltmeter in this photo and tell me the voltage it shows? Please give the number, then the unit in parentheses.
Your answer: 150 (mV)
